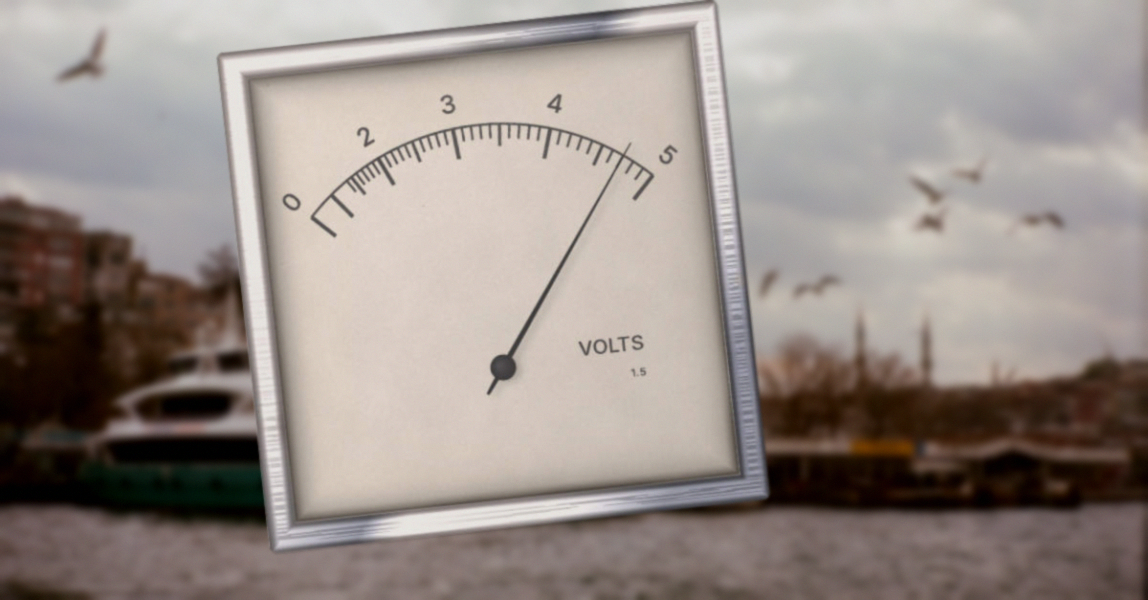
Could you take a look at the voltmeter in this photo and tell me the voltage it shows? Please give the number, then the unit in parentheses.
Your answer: 4.7 (V)
